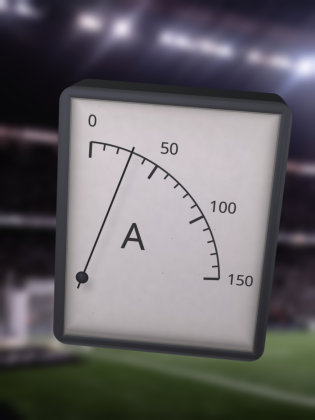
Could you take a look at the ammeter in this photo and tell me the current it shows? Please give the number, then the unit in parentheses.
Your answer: 30 (A)
